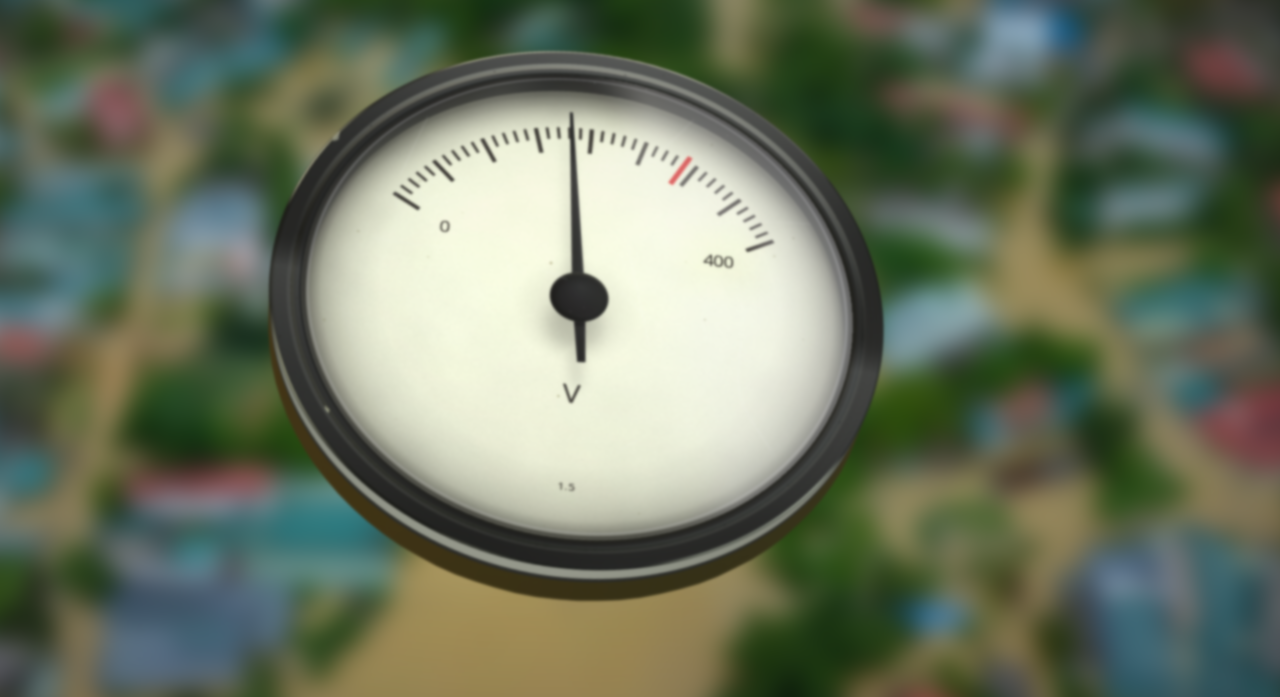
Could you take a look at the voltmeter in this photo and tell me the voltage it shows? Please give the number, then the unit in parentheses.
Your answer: 180 (V)
